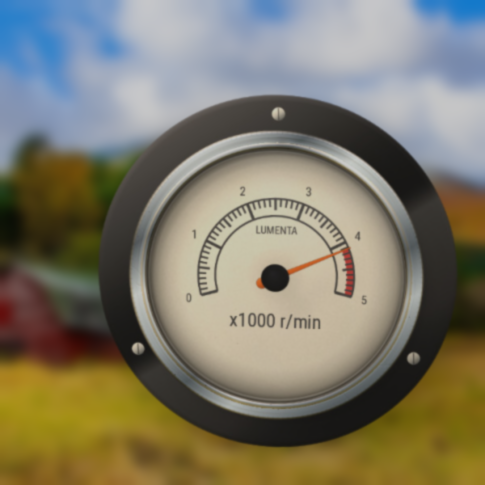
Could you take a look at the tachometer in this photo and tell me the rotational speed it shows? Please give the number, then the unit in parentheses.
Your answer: 4100 (rpm)
